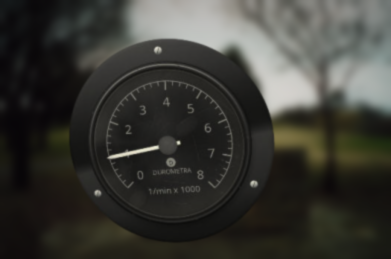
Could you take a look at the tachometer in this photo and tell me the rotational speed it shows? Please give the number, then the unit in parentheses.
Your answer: 1000 (rpm)
